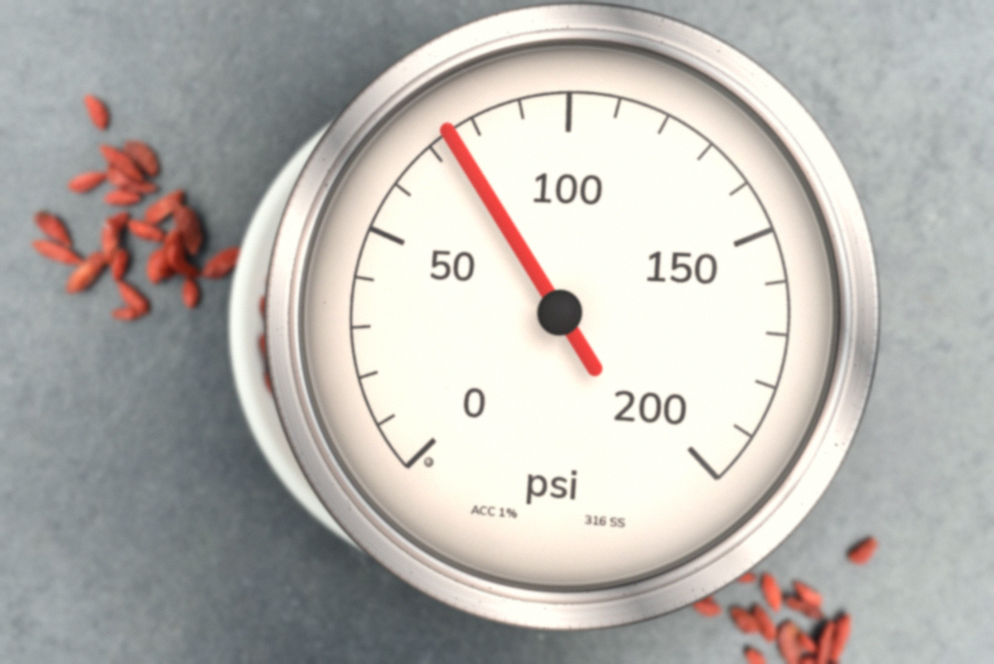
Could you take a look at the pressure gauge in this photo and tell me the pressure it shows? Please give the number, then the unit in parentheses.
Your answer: 75 (psi)
